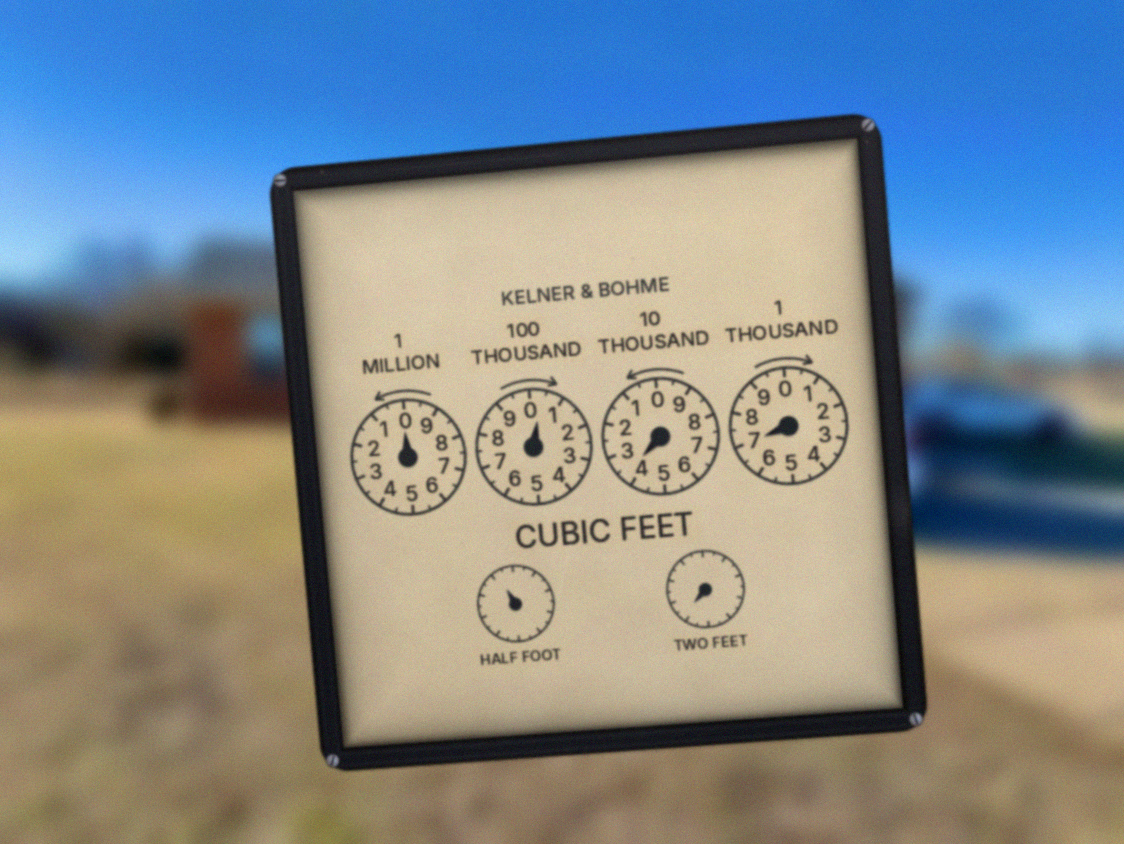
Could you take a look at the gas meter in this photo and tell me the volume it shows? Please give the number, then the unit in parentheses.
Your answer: 3700 (ft³)
